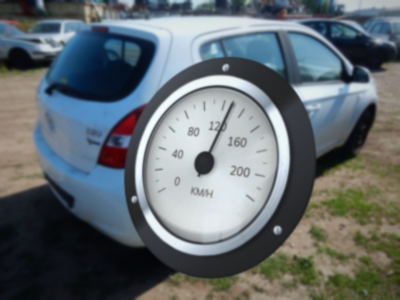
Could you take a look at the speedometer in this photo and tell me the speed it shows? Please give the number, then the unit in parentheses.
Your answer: 130 (km/h)
